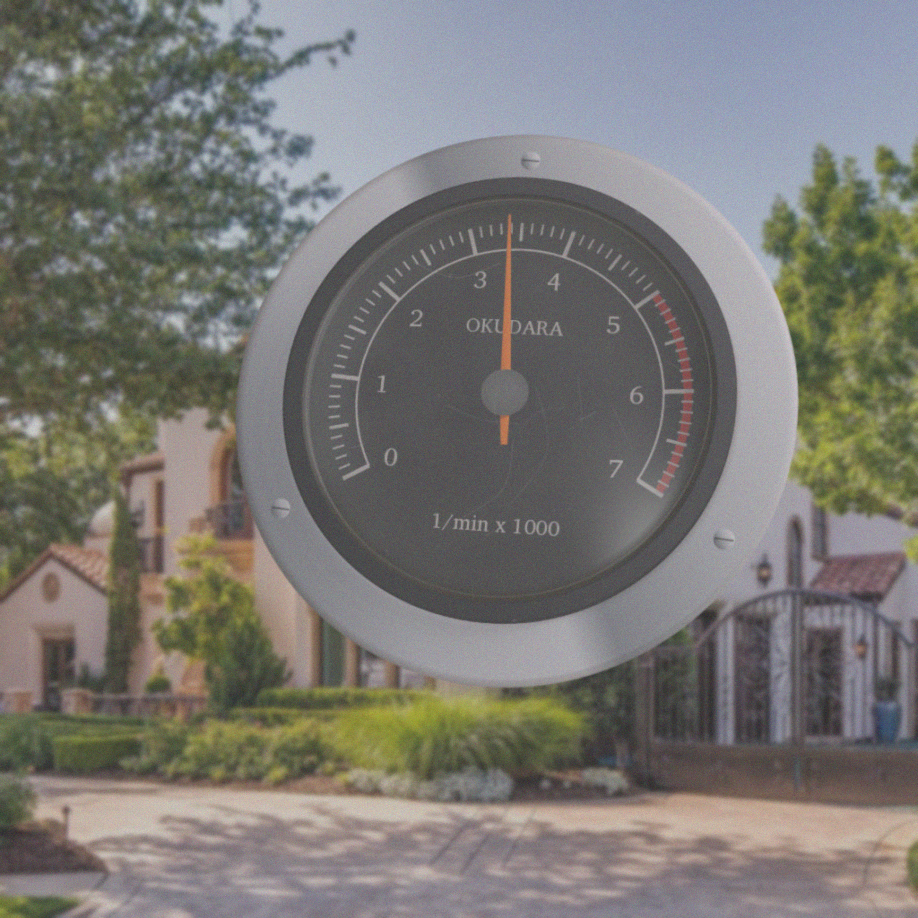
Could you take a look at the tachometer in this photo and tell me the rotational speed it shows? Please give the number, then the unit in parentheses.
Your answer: 3400 (rpm)
